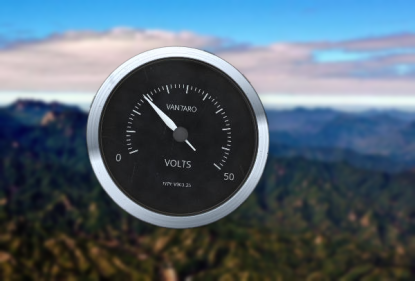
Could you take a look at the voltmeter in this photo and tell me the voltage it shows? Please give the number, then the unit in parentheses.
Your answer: 14 (V)
